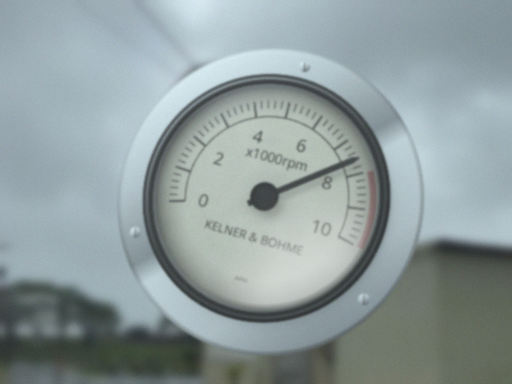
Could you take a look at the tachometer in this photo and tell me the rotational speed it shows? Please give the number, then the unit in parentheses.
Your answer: 7600 (rpm)
